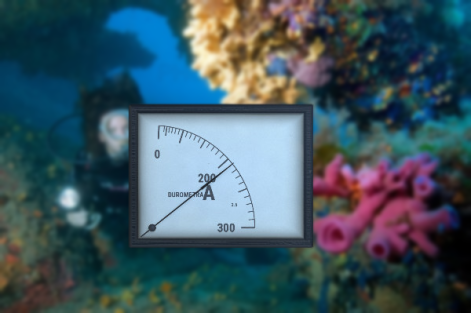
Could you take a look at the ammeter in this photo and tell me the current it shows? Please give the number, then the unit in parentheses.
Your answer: 210 (A)
